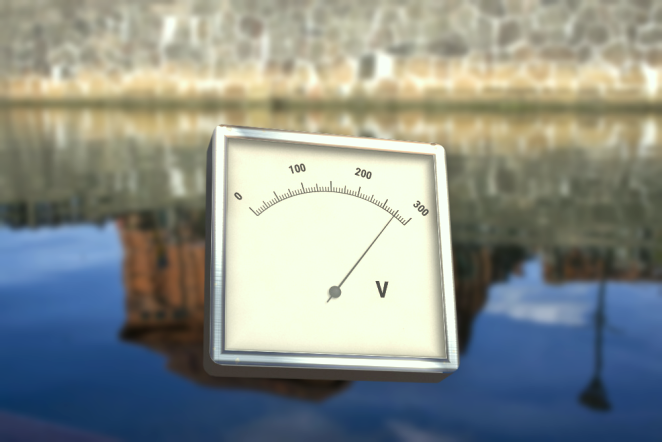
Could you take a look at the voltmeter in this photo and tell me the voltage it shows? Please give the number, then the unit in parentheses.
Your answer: 275 (V)
